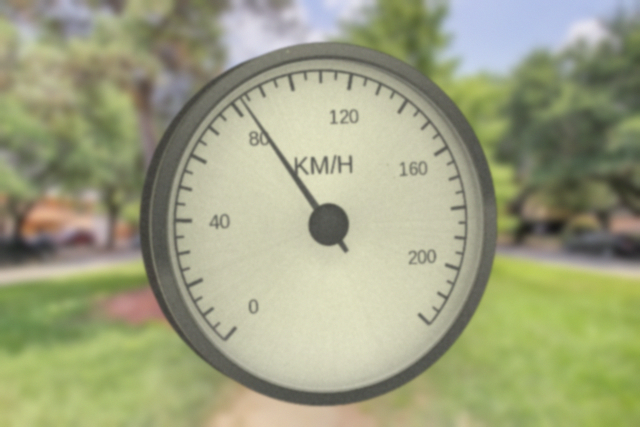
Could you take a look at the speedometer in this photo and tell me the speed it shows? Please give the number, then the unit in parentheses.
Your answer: 82.5 (km/h)
